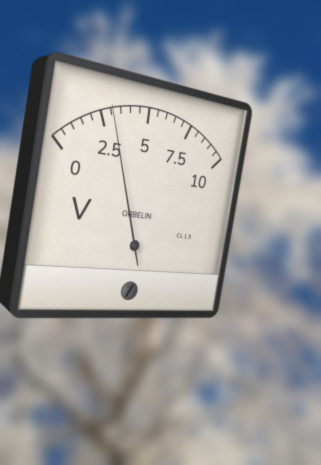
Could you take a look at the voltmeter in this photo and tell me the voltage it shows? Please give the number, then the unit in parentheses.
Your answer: 3 (V)
